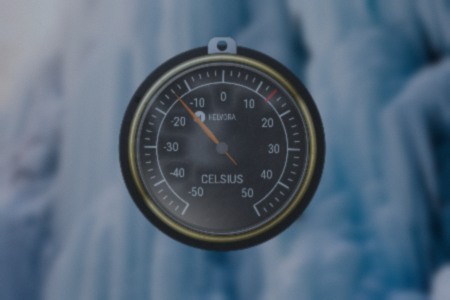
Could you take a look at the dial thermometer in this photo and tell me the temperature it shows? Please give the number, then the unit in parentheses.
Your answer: -14 (°C)
